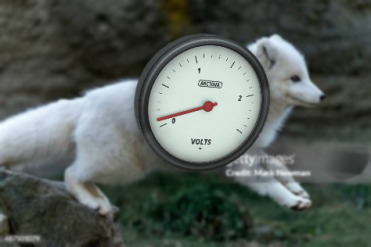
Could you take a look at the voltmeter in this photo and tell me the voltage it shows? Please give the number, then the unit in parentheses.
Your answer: 0.1 (V)
